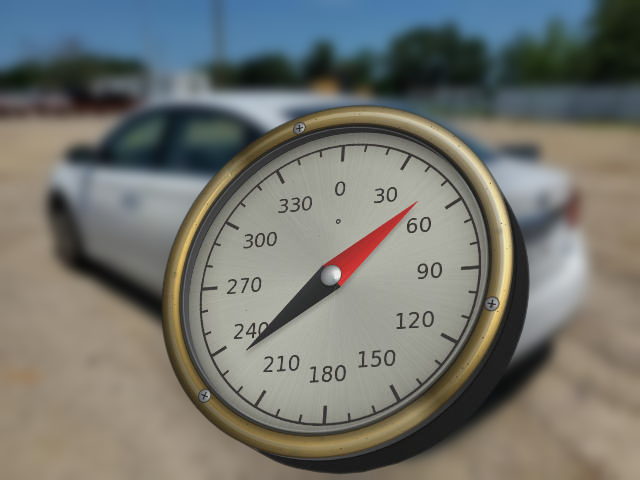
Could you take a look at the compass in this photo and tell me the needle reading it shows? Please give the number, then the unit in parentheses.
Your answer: 50 (°)
